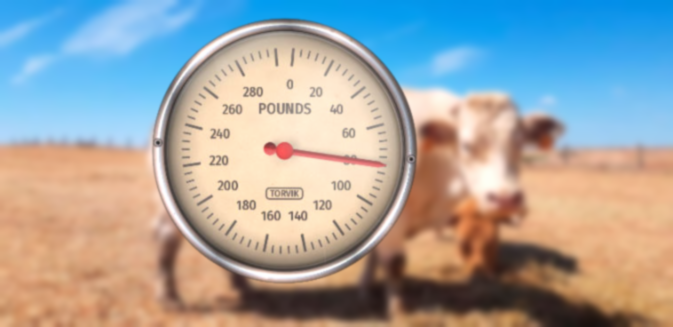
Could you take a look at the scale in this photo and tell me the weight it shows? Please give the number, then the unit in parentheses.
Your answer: 80 (lb)
